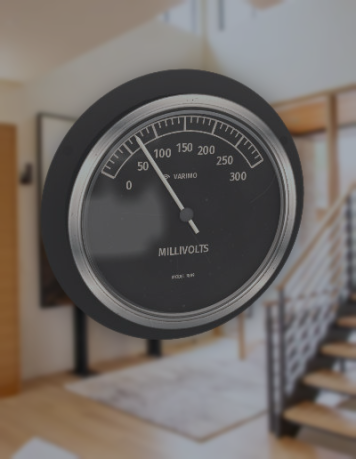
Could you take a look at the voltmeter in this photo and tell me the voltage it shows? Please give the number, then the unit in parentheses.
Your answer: 70 (mV)
